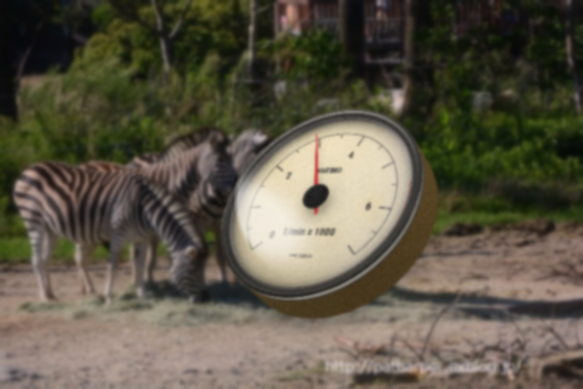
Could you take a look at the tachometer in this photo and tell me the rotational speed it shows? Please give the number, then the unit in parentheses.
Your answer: 3000 (rpm)
